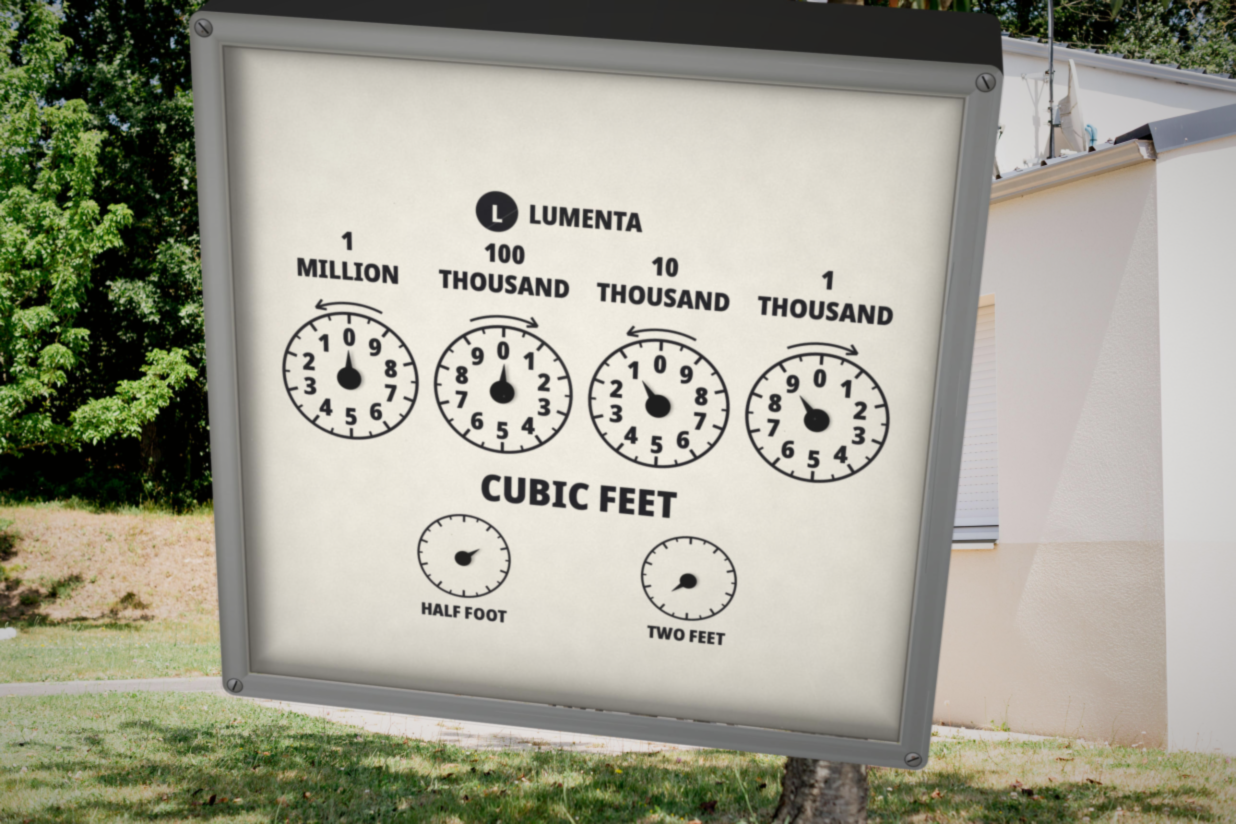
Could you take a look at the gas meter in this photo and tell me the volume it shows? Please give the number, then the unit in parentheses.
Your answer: 900 (ft³)
